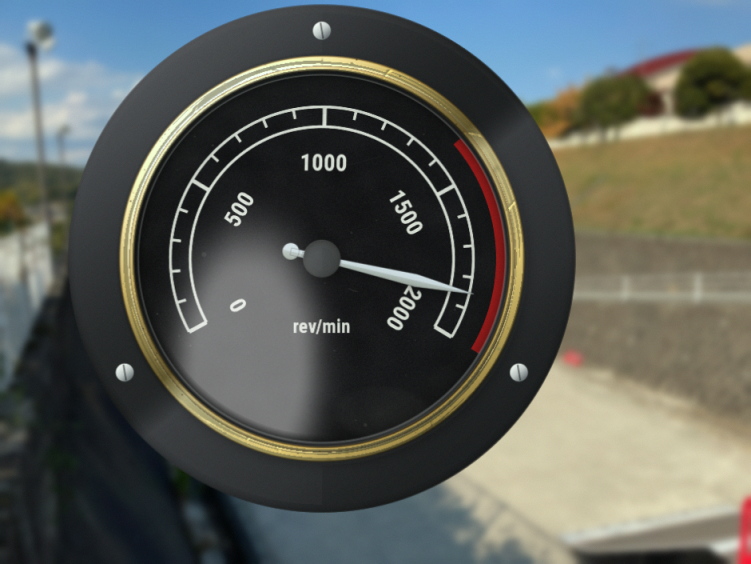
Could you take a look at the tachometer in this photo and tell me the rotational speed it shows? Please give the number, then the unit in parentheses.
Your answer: 1850 (rpm)
